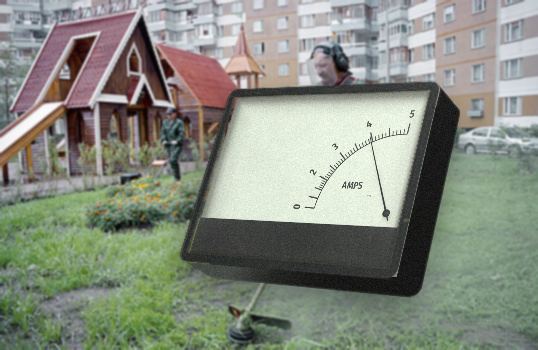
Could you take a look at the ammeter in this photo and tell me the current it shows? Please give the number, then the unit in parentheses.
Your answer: 4 (A)
